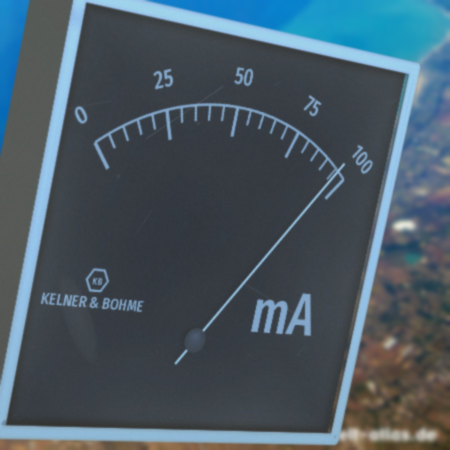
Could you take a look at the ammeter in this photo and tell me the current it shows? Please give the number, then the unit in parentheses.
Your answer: 95 (mA)
